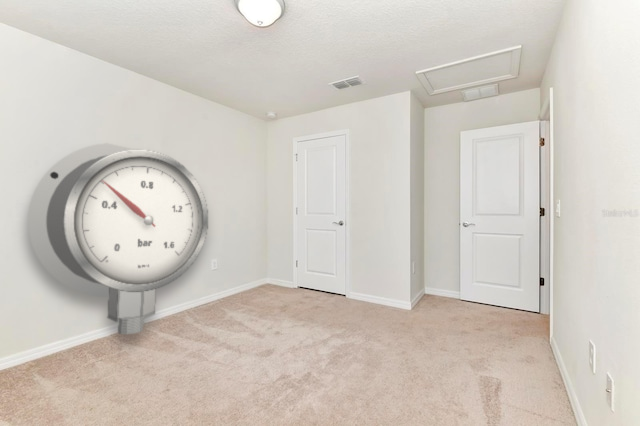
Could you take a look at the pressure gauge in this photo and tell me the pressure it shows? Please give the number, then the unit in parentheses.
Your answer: 0.5 (bar)
